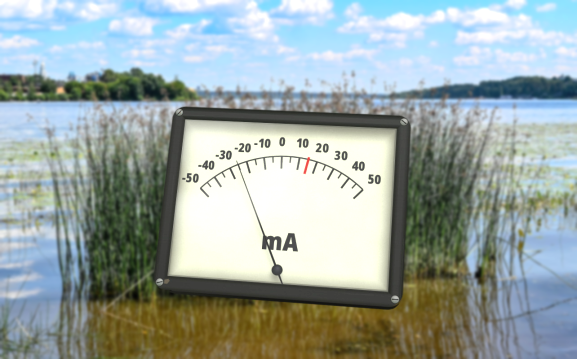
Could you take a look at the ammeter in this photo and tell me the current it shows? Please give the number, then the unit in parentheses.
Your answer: -25 (mA)
